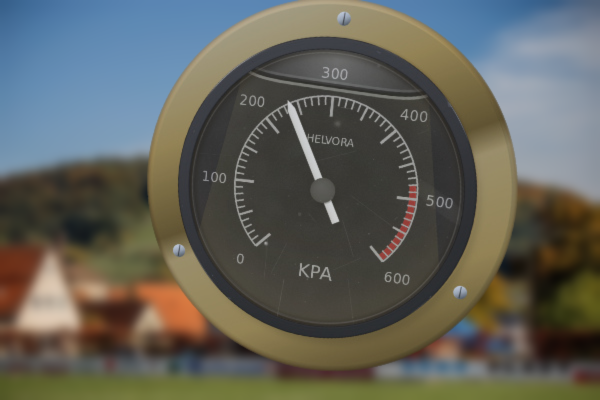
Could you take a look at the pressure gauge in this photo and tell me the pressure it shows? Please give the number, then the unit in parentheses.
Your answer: 240 (kPa)
